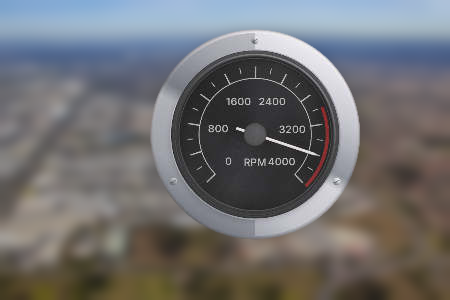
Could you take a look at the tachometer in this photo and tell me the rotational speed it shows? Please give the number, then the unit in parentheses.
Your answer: 3600 (rpm)
